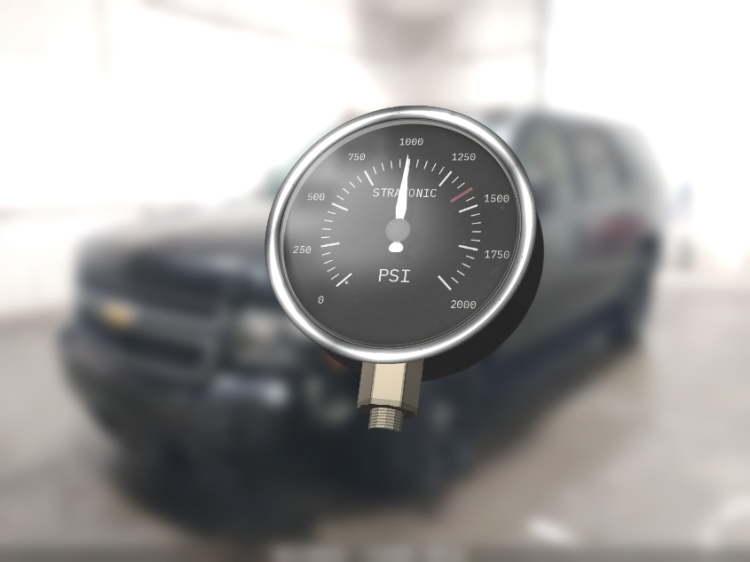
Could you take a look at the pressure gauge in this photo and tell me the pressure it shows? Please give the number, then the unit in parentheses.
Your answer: 1000 (psi)
